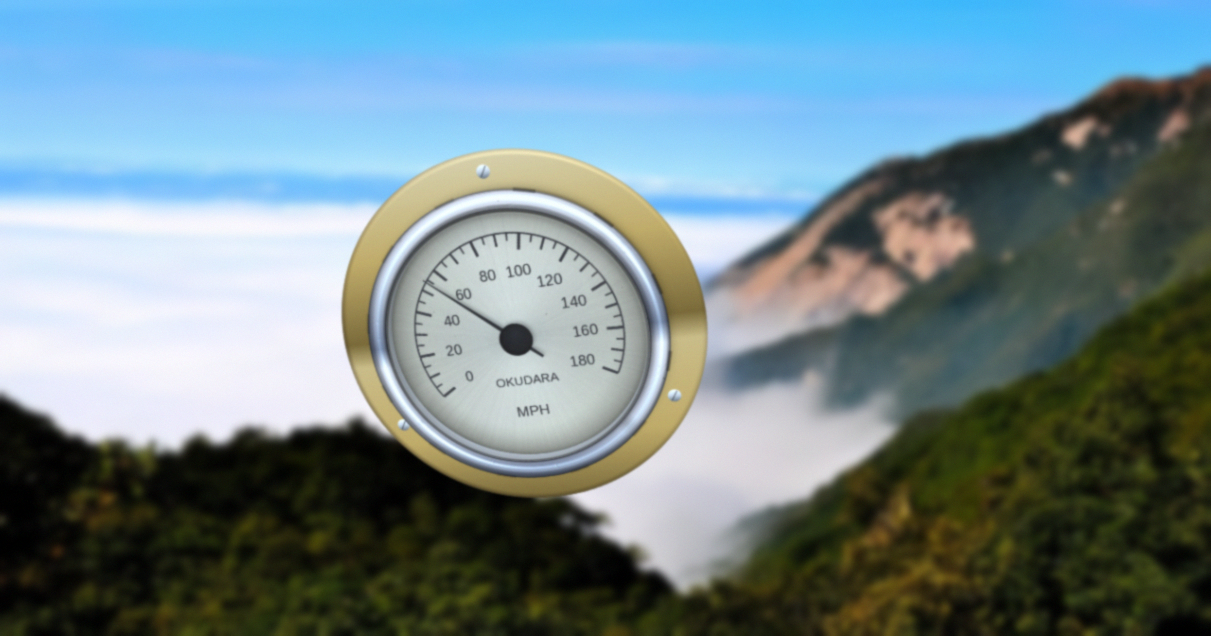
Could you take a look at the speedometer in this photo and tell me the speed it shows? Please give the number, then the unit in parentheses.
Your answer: 55 (mph)
